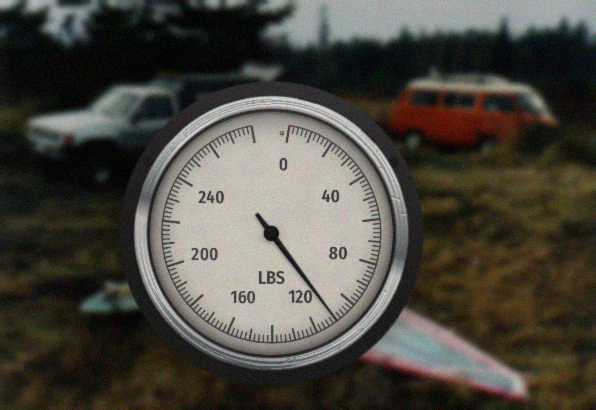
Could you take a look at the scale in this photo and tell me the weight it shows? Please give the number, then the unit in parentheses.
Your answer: 110 (lb)
